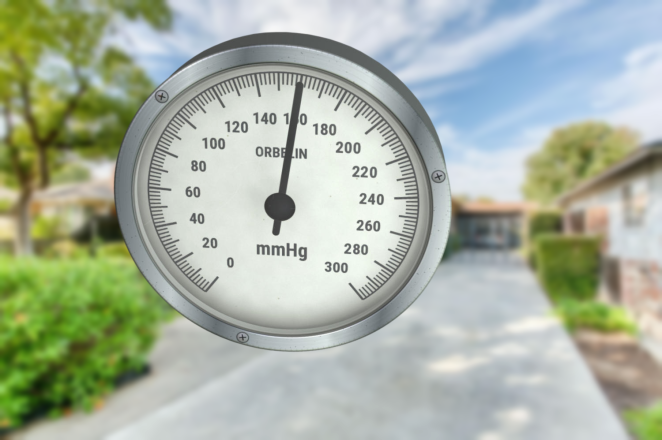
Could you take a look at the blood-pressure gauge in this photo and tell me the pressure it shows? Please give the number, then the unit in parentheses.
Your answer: 160 (mmHg)
